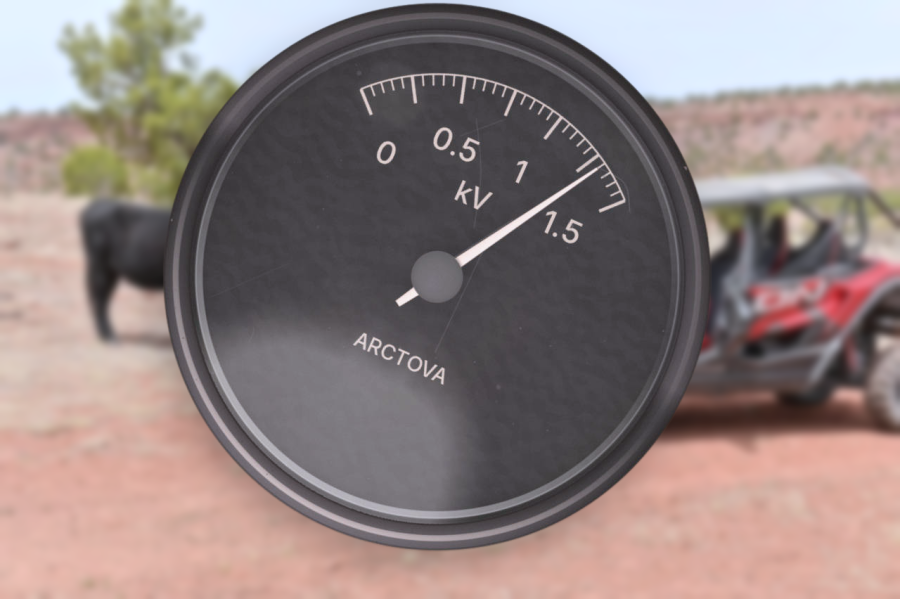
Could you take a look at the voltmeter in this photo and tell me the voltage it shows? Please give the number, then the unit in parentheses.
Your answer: 1.3 (kV)
